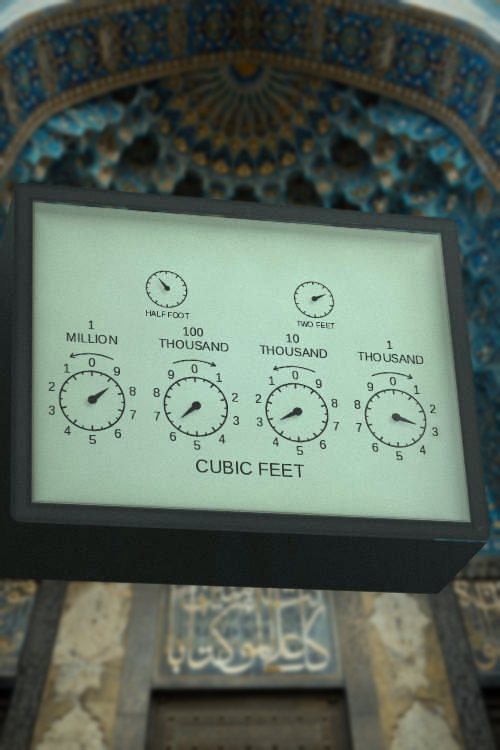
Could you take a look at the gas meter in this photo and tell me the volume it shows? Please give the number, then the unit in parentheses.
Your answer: 863300 (ft³)
